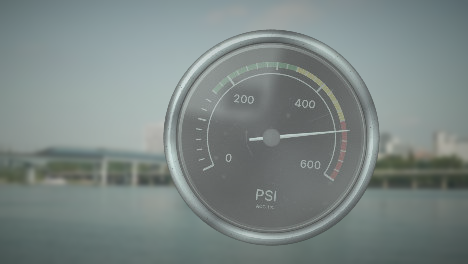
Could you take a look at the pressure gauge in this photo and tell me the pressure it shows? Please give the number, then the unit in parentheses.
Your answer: 500 (psi)
